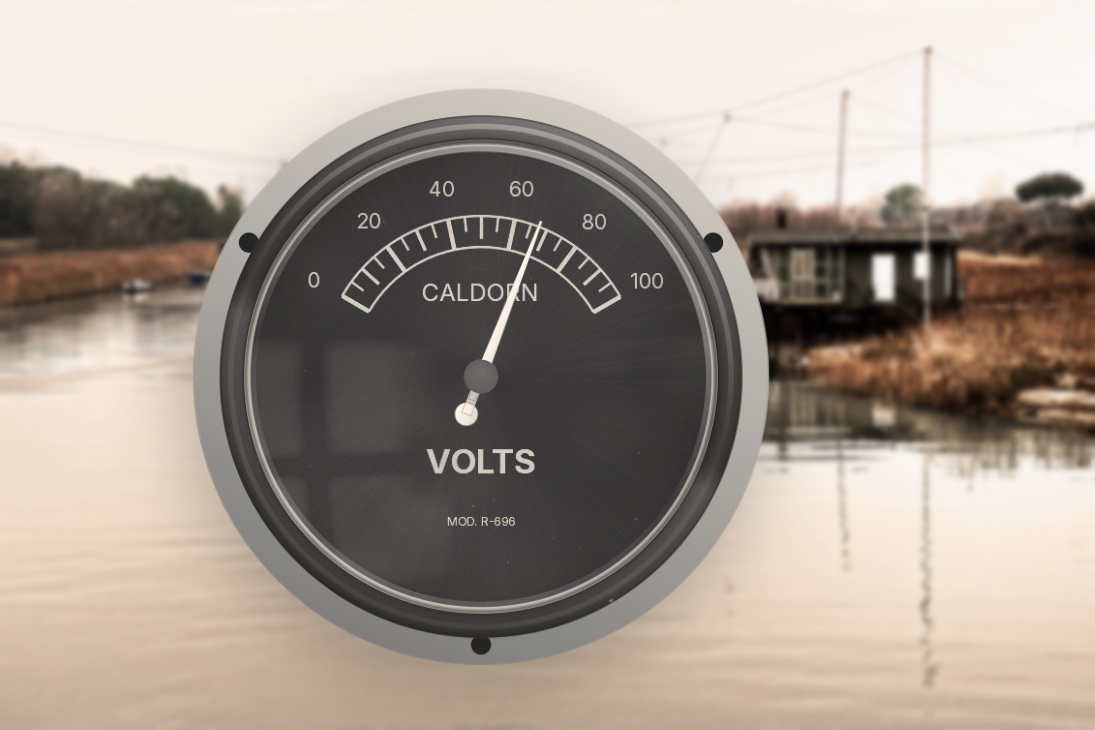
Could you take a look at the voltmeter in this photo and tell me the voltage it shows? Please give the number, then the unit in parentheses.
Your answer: 67.5 (V)
